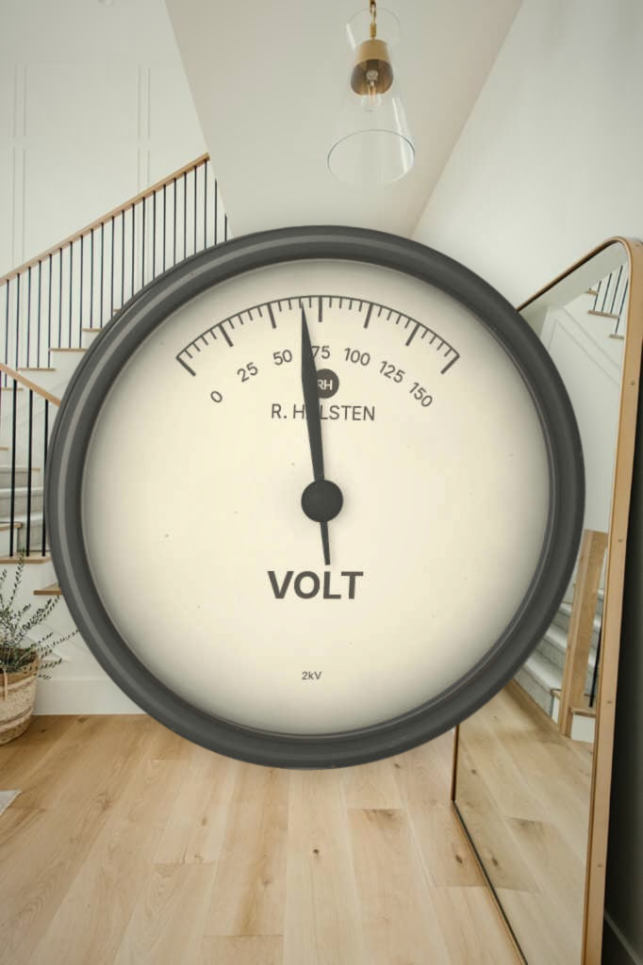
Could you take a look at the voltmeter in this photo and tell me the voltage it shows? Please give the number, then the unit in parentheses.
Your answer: 65 (V)
